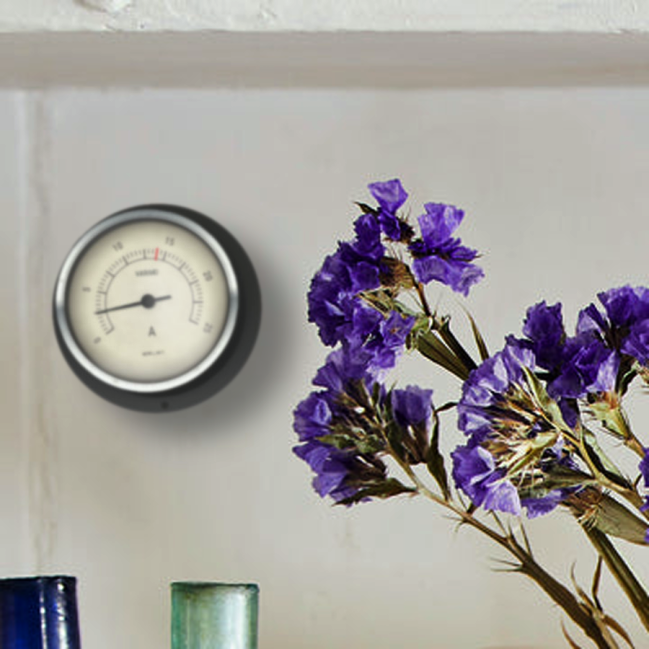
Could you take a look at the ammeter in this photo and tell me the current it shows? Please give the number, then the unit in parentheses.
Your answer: 2.5 (A)
